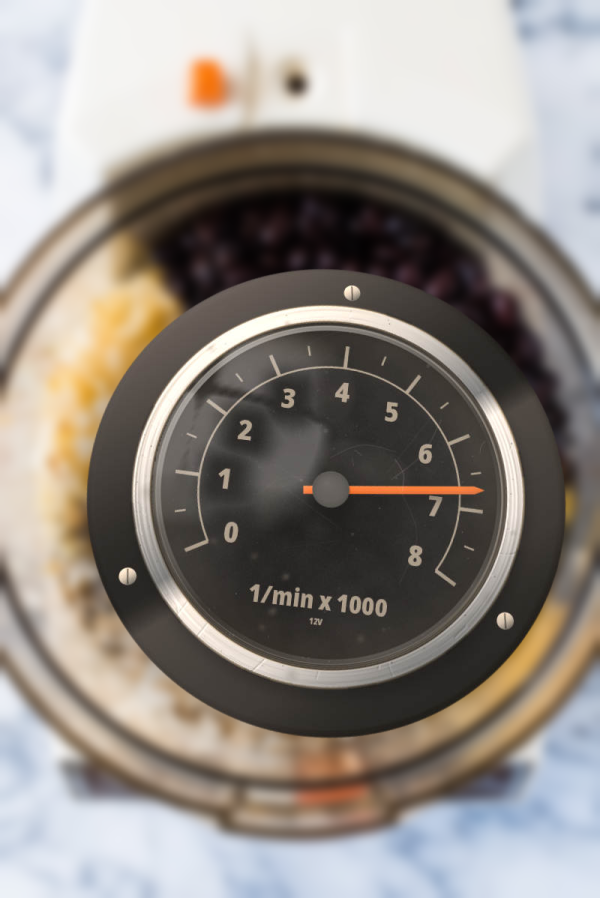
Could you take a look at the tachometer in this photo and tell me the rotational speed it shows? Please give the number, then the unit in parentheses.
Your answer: 6750 (rpm)
